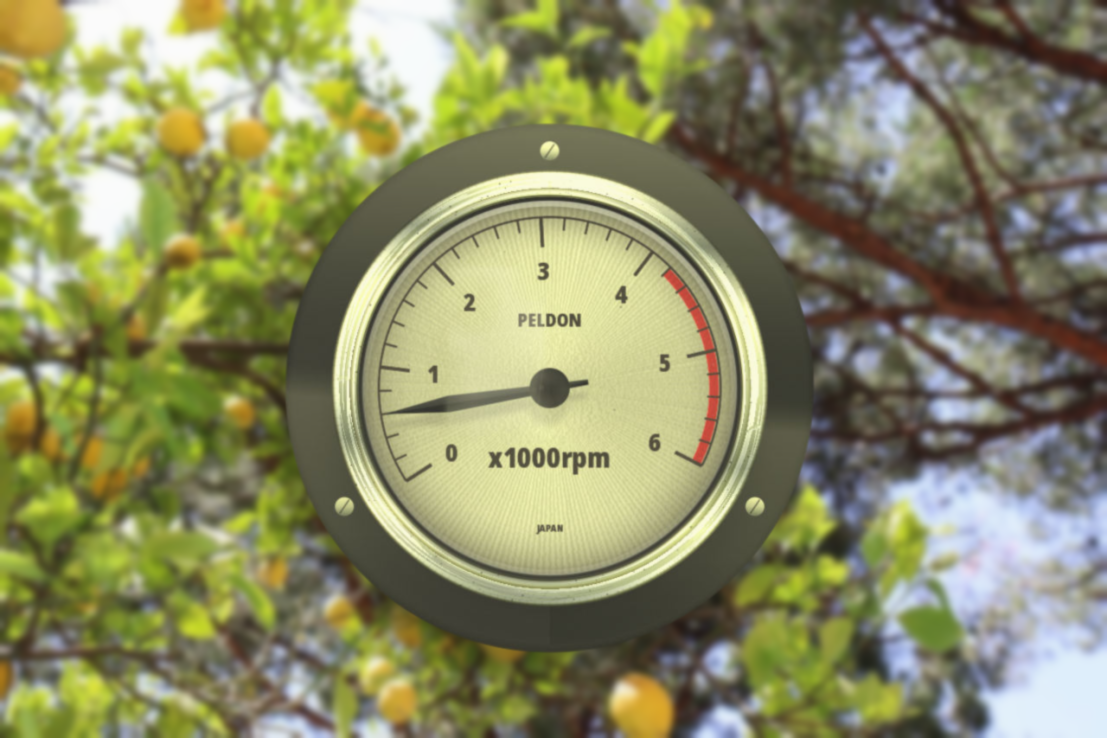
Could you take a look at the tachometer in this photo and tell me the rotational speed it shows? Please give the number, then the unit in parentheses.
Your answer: 600 (rpm)
